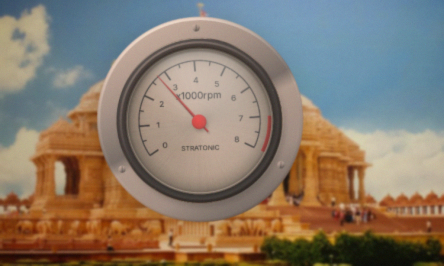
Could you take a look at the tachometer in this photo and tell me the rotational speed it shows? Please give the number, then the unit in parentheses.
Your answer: 2750 (rpm)
